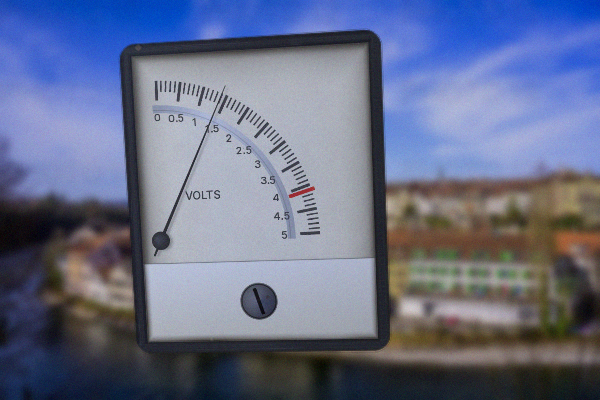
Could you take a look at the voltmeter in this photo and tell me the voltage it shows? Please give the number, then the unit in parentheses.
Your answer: 1.4 (V)
